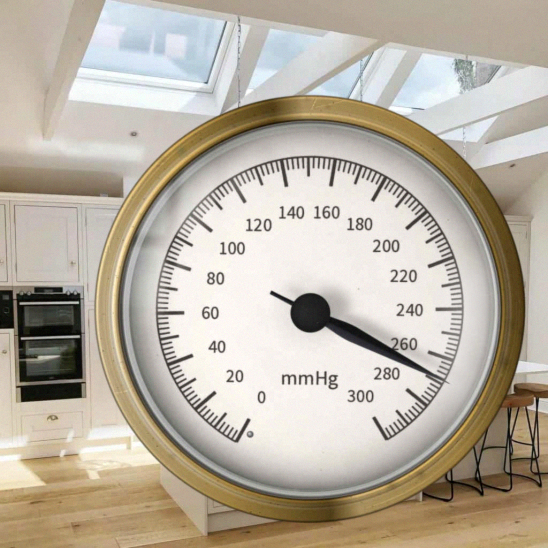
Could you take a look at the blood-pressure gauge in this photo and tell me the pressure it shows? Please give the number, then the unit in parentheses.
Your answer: 268 (mmHg)
